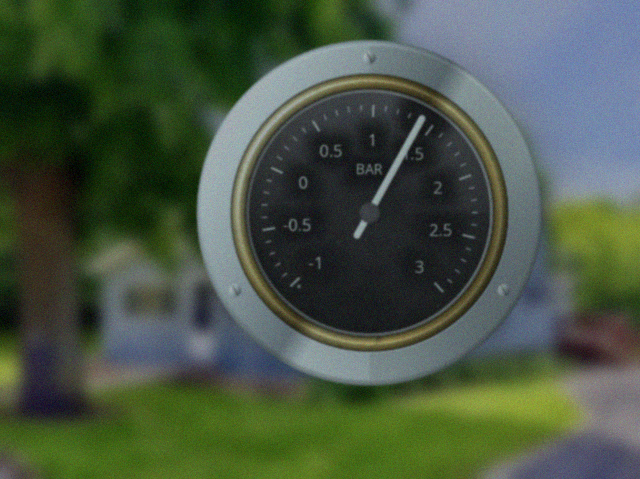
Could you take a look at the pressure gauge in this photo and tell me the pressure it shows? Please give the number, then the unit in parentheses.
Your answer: 1.4 (bar)
